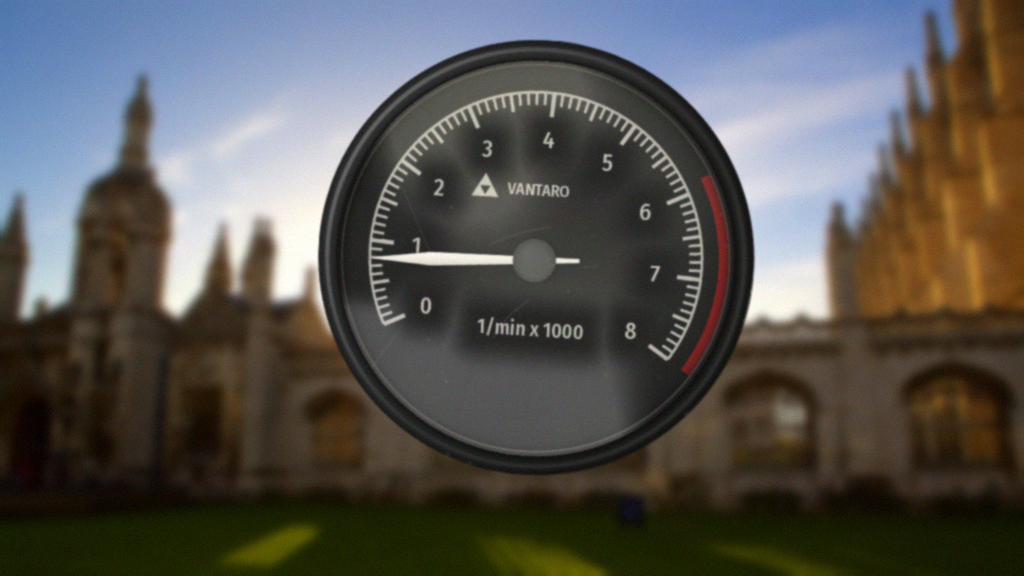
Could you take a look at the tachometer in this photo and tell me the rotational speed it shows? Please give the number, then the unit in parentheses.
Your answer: 800 (rpm)
